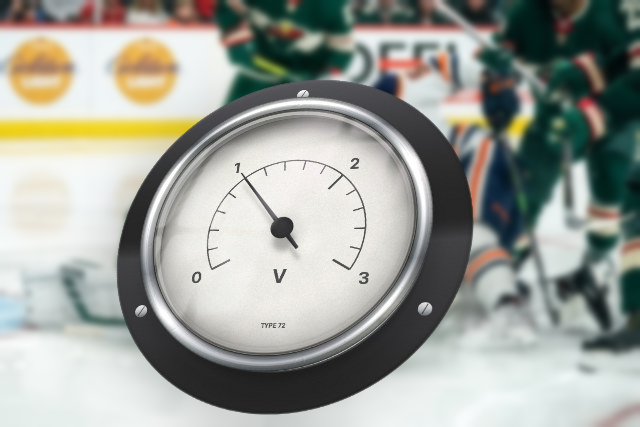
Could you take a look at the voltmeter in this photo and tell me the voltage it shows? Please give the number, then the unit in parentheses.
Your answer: 1 (V)
